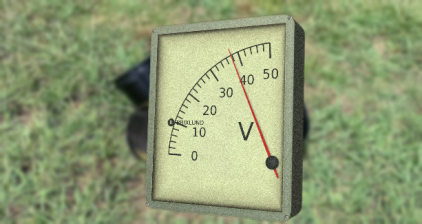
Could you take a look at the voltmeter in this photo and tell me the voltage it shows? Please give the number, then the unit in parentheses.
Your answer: 38 (V)
